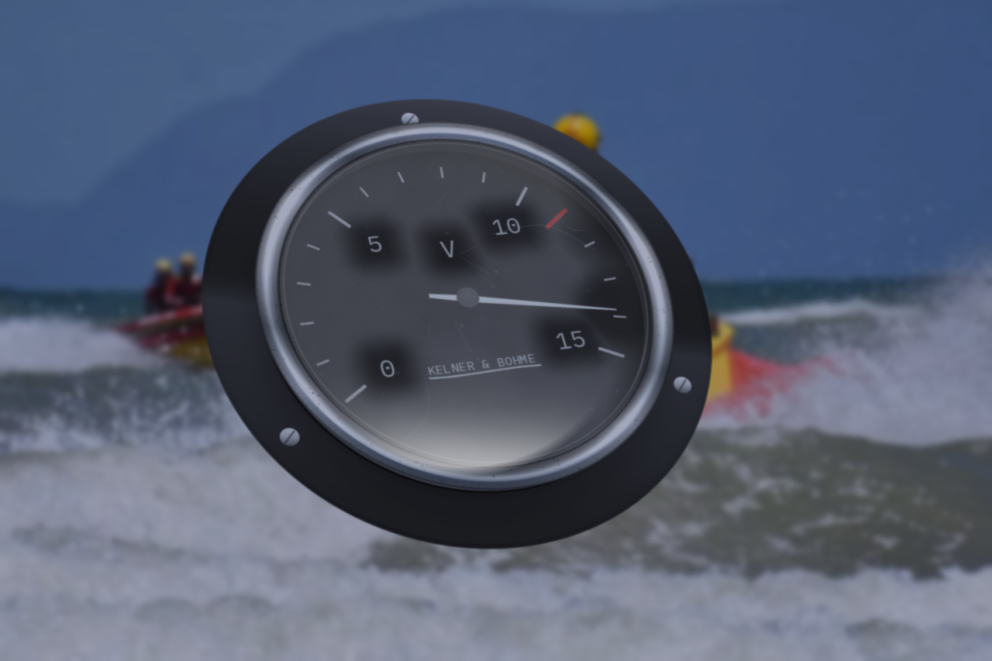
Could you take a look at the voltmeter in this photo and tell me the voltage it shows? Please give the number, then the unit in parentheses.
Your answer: 14 (V)
